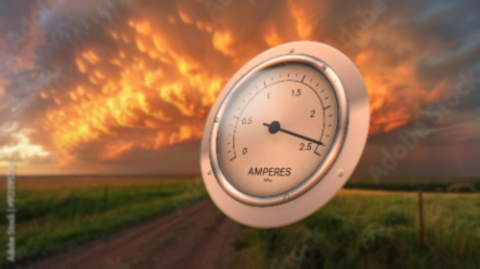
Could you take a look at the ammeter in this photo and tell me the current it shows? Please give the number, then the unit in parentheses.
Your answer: 2.4 (A)
